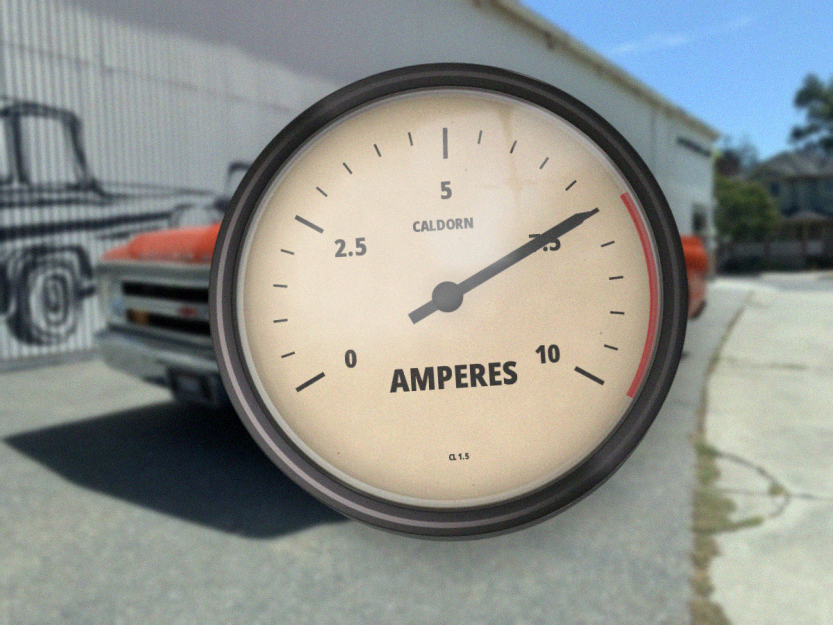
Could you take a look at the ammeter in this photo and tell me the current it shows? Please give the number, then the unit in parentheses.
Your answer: 7.5 (A)
